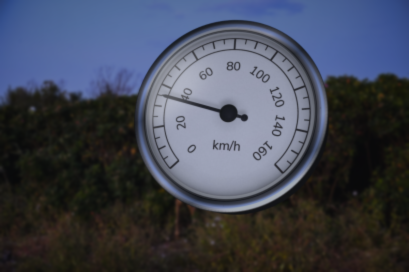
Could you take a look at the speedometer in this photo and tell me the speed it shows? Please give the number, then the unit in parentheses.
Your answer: 35 (km/h)
